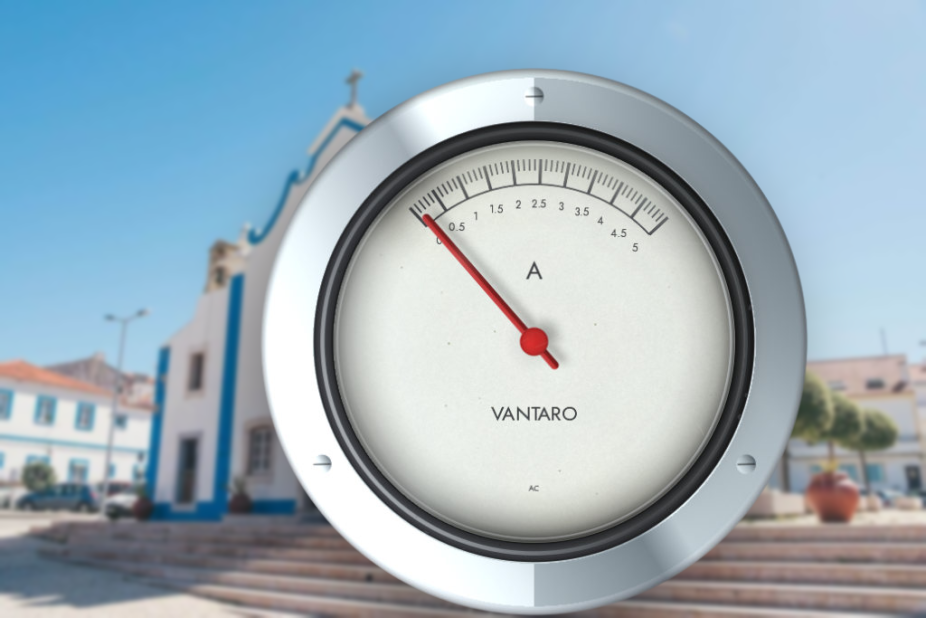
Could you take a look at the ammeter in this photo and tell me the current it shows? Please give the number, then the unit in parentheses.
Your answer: 0.1 (A)
